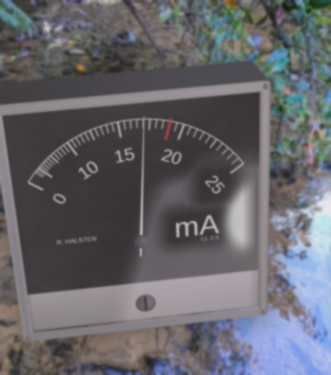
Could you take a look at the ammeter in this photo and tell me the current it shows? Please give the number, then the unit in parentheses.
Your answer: 17 (mA)
